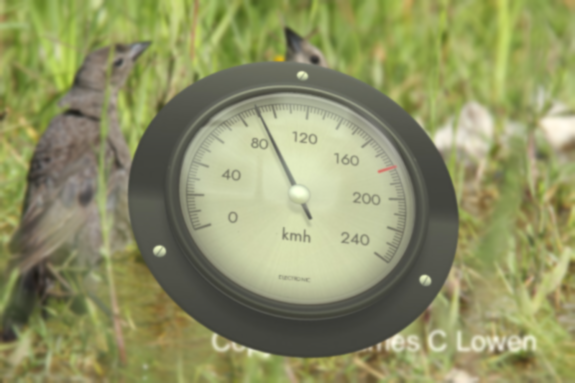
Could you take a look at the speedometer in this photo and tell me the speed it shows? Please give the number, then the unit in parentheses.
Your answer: 90 (km/h)
